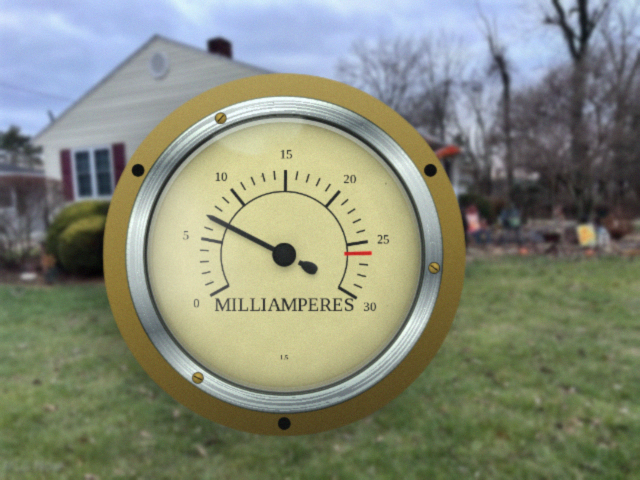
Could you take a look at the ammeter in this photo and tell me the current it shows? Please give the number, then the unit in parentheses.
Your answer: 7 (mA)
